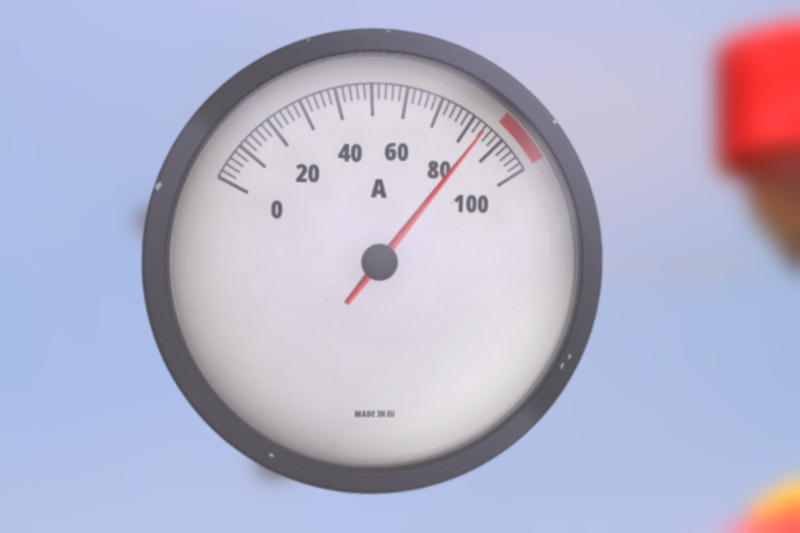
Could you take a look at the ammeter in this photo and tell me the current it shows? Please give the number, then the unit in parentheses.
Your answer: 84 (A)
